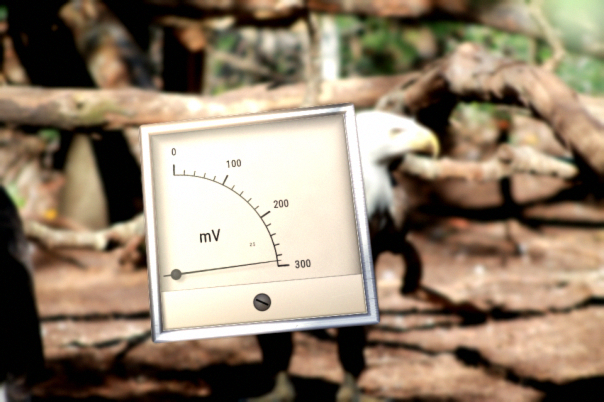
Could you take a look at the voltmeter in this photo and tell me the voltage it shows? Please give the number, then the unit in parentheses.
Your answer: 290 (mV)
